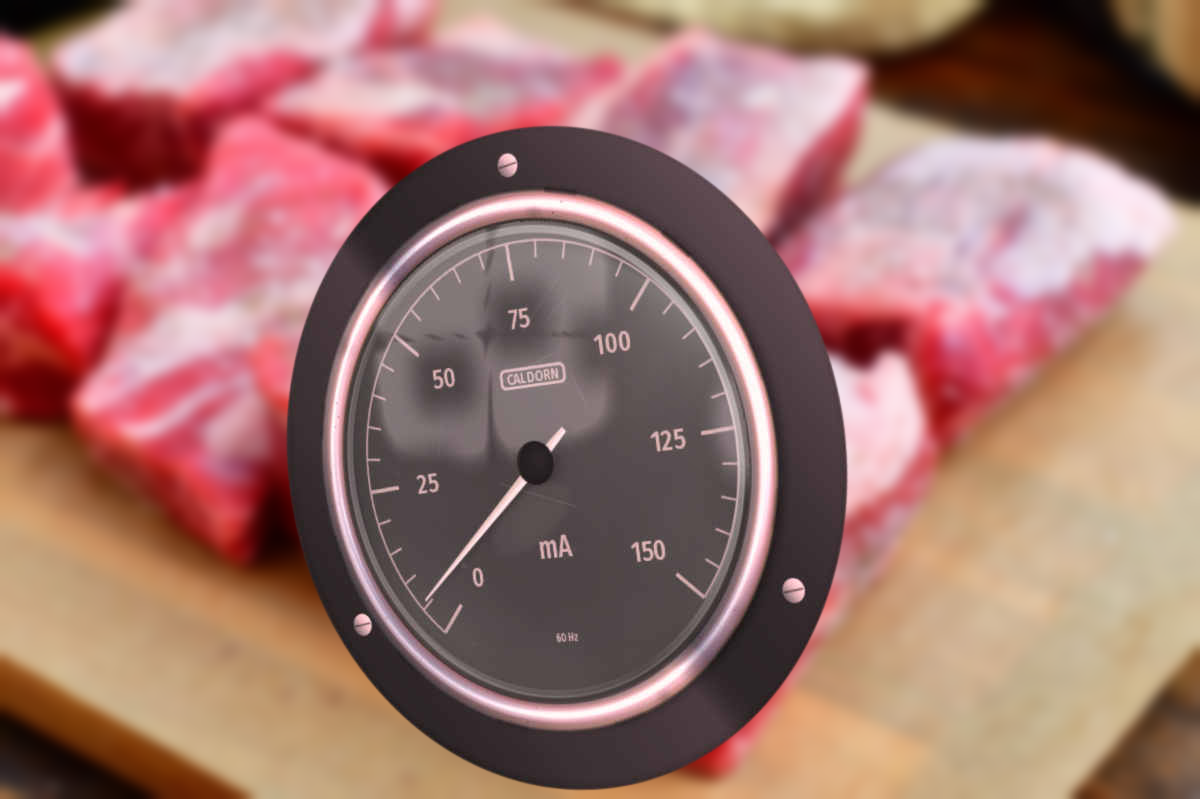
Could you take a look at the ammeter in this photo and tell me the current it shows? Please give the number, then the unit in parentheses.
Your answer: 5 (mA)
